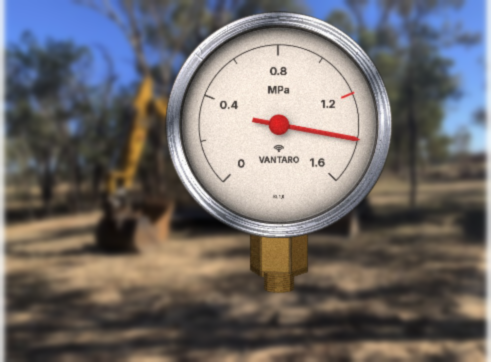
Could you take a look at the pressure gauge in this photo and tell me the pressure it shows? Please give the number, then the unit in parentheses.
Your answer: 1.4 (MPa)
